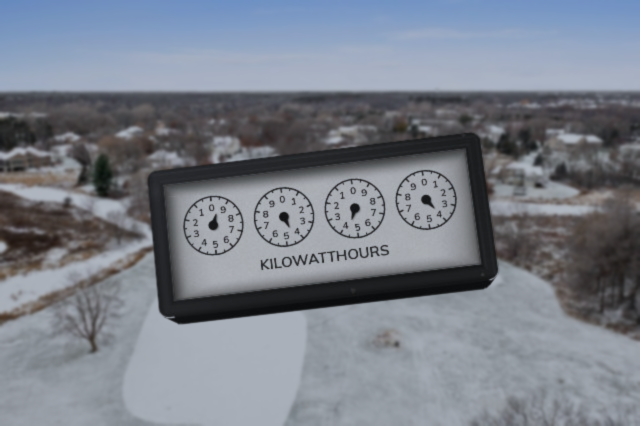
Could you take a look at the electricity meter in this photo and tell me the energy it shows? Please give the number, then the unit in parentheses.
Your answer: 9444 (kWh)
